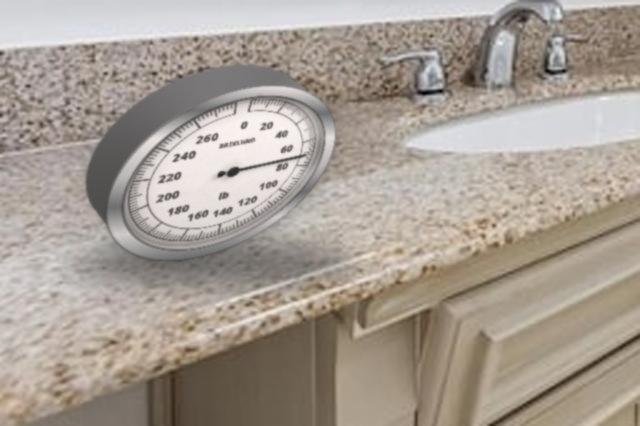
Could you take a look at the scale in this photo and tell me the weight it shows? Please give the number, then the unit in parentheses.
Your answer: 70 (lb)
